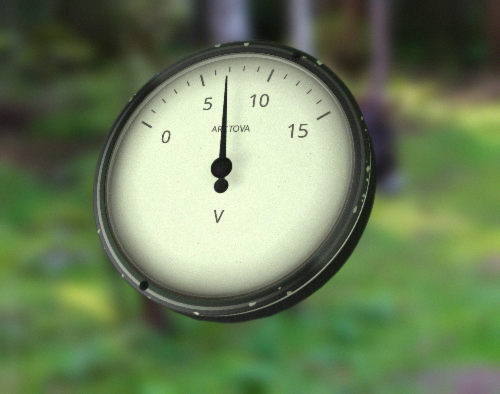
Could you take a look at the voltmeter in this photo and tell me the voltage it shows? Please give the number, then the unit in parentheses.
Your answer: 7 (V)
